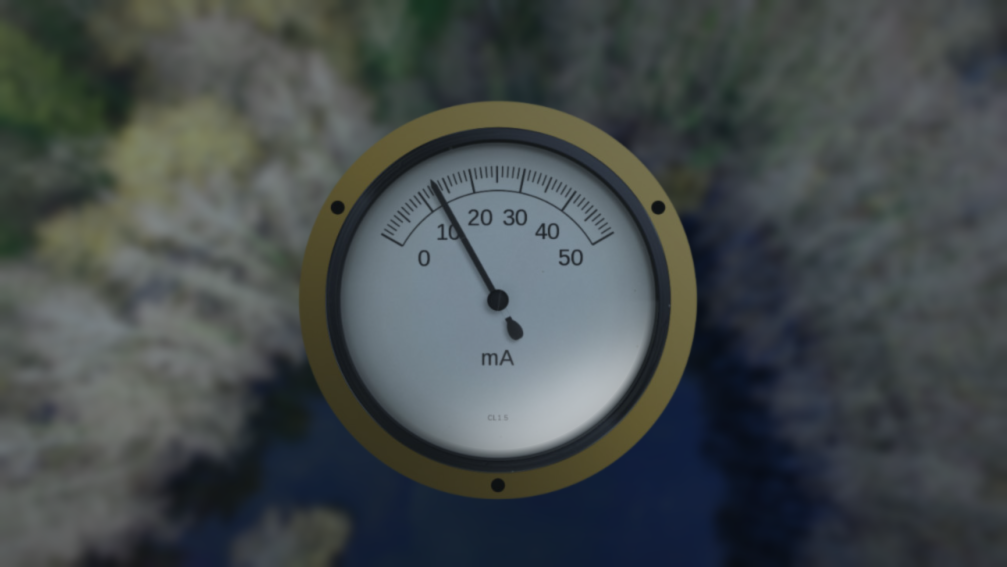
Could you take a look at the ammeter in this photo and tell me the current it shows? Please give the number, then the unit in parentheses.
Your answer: 13 (mA)
